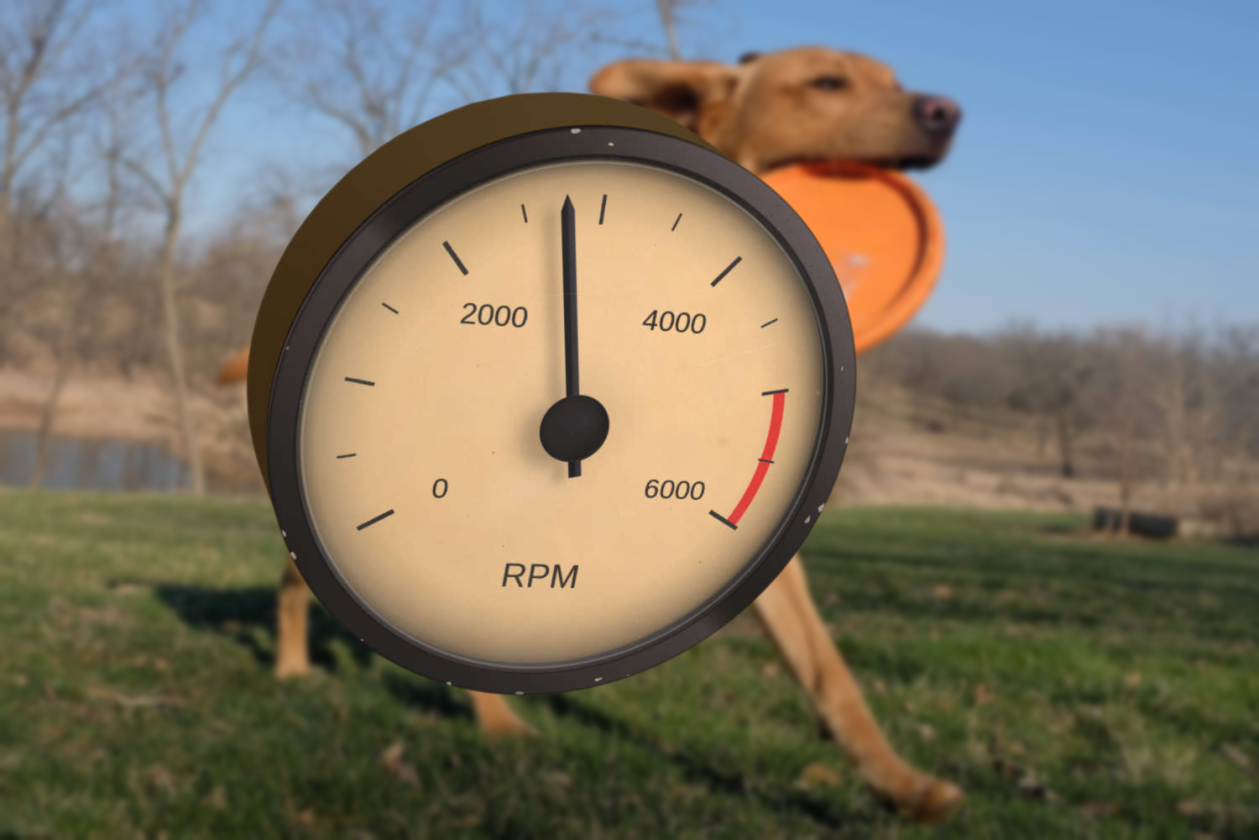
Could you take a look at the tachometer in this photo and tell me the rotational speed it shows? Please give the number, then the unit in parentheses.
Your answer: 2750 (rpm)
